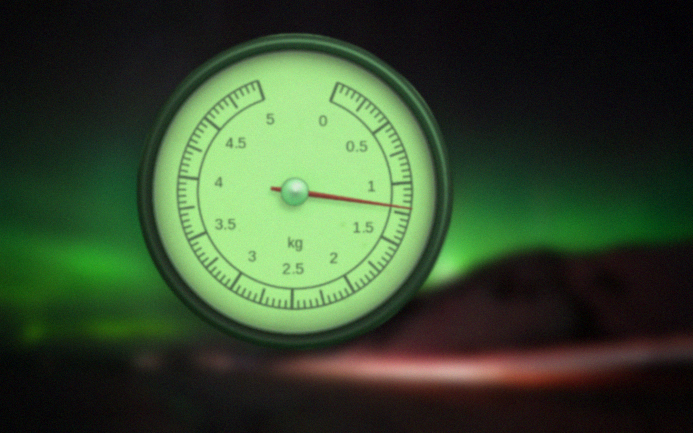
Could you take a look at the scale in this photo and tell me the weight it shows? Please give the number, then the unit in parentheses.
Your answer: 1.2 (kg)
